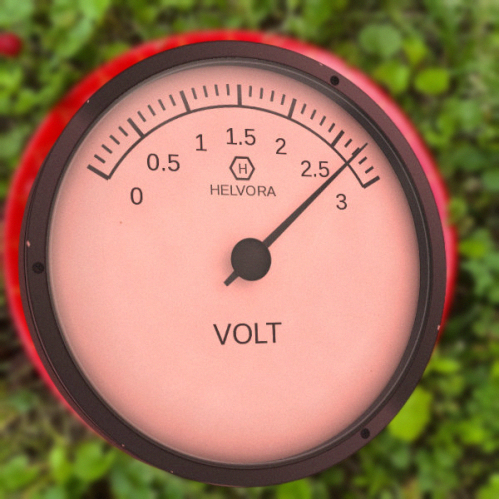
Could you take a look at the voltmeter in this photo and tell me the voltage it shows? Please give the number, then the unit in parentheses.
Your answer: 2.7 (V)
